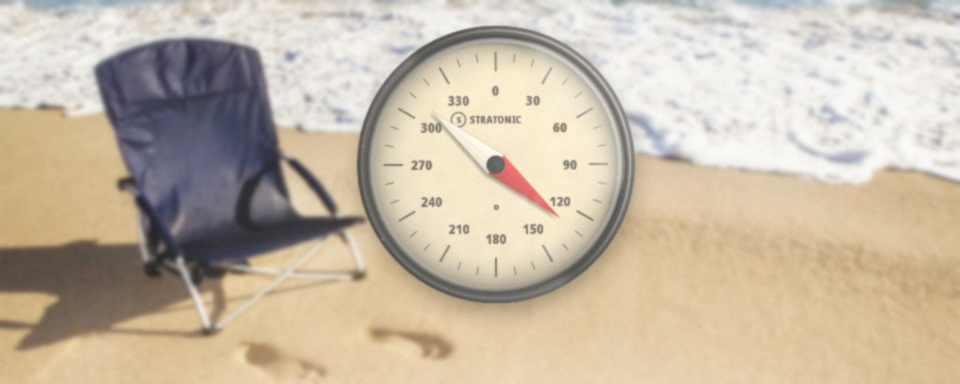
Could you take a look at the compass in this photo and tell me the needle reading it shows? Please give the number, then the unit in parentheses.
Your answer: 130 (°)
